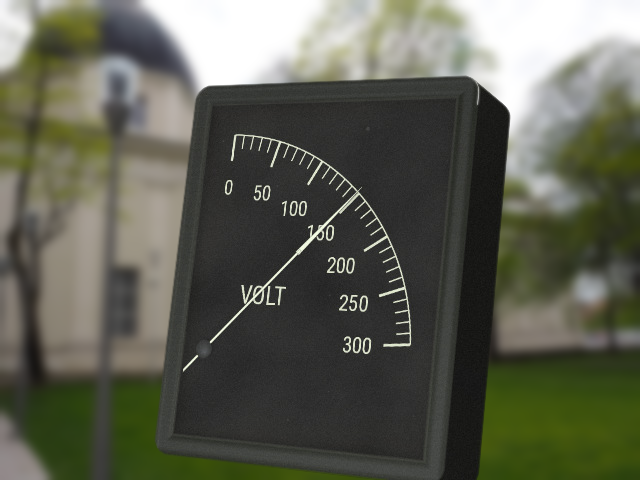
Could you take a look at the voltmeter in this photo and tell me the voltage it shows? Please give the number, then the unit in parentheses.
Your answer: 150 (V)
